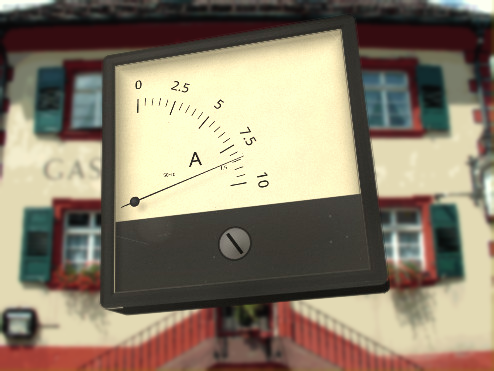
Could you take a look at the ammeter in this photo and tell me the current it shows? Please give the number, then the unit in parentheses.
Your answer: 8.5 (A)
